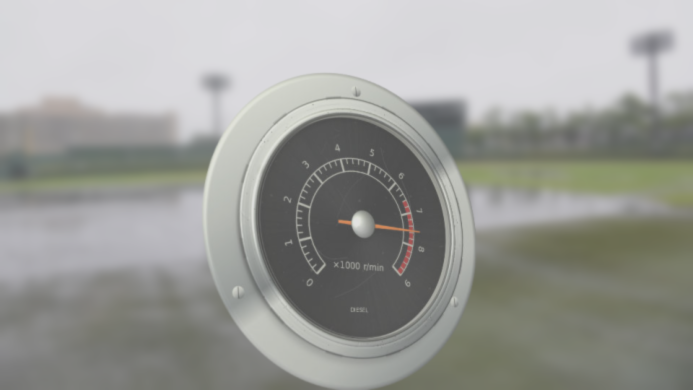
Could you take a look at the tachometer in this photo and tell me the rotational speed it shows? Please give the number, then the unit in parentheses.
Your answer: 7600 (rpm)
